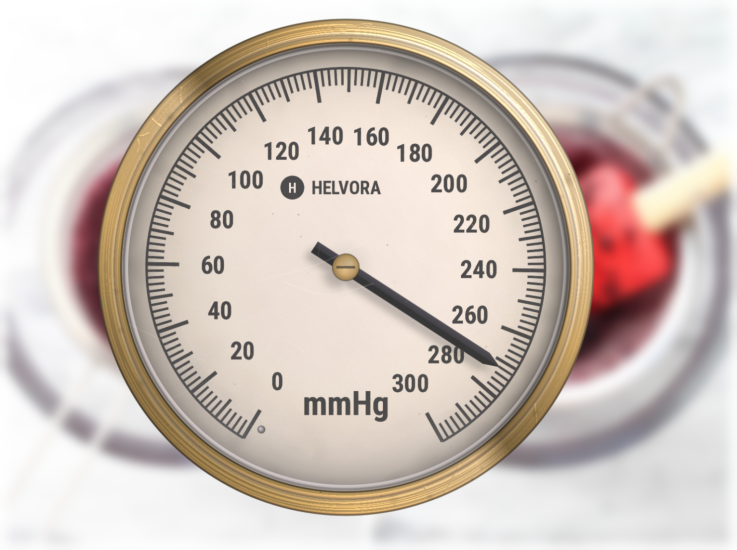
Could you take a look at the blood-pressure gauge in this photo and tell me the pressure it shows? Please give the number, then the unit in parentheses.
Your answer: 272 (mmHg)
